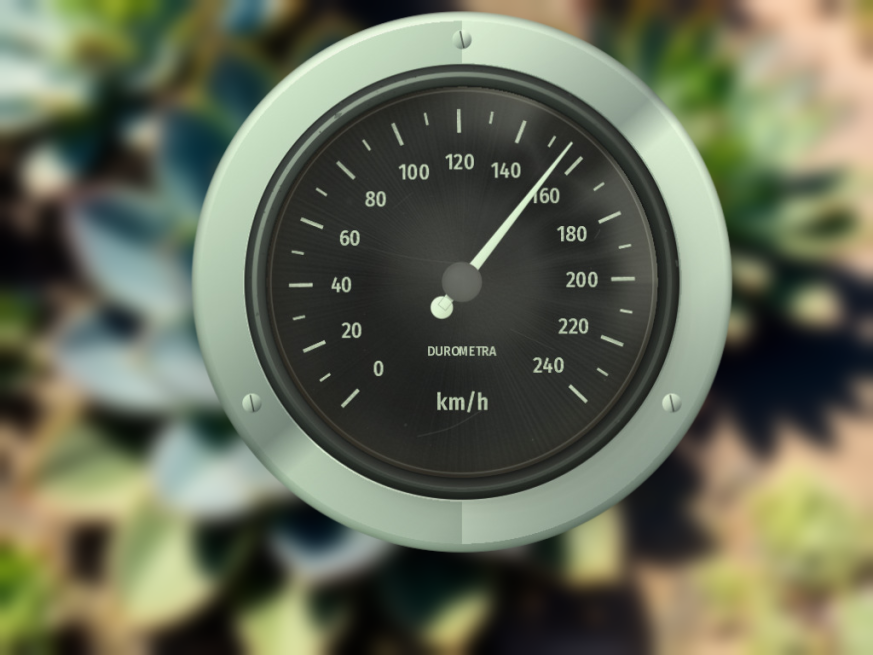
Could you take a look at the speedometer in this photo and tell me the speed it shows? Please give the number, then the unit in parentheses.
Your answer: 155 (km/h)
